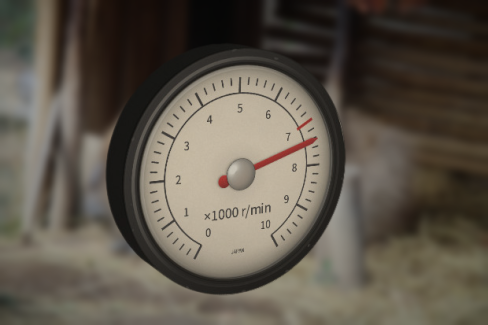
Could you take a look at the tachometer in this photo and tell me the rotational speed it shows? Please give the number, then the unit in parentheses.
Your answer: 7400 (rpm)
